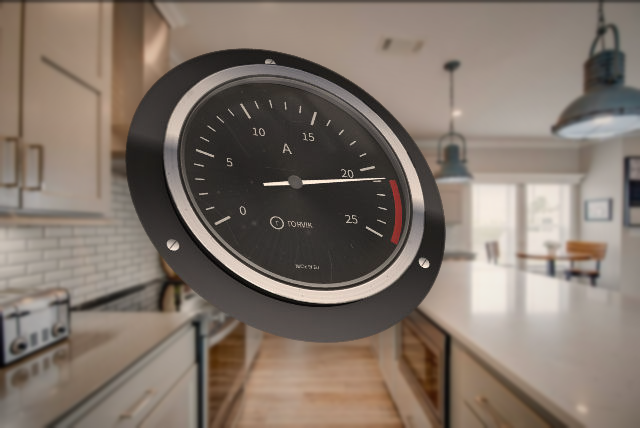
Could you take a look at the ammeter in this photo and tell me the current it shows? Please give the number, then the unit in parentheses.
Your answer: 21 (A)
